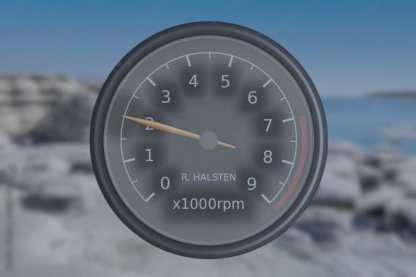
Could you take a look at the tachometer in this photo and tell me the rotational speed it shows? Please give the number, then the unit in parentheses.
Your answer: 2000 (rpm)
